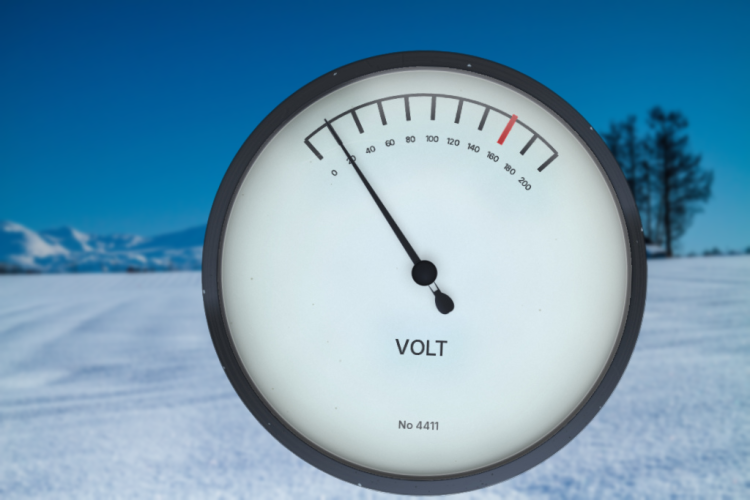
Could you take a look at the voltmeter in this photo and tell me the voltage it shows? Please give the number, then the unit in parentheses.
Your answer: 20 (V)
